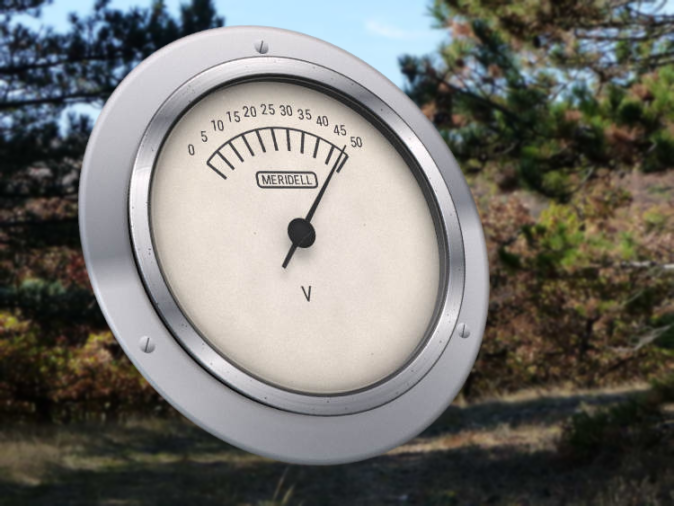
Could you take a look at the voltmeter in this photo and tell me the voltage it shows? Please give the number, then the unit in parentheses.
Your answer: 47.5 (V)
